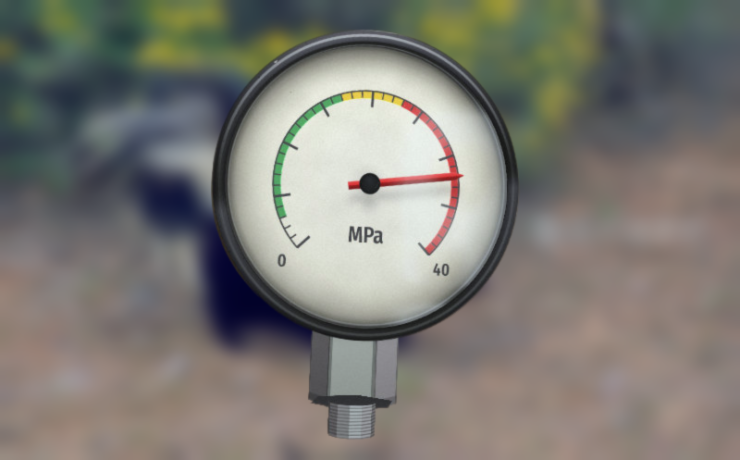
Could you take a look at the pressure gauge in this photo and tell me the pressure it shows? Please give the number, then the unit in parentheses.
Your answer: 32 (MPa)
